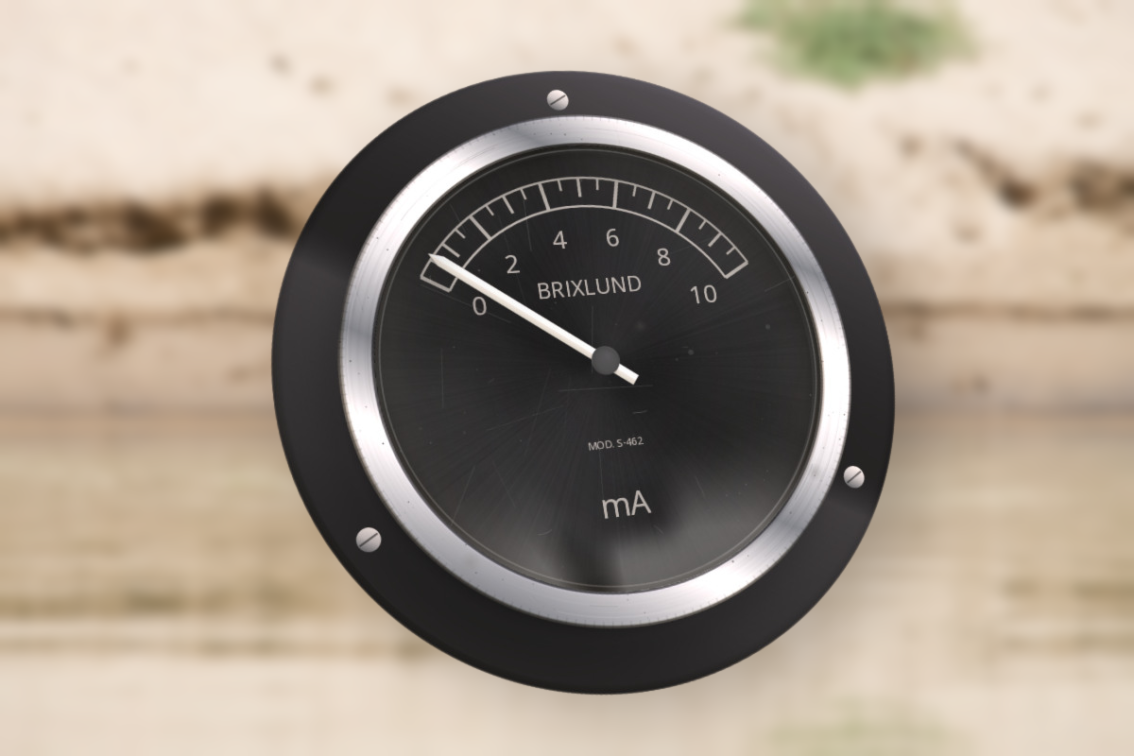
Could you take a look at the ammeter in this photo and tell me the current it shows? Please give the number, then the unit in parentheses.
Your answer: 0.5 (mA)
